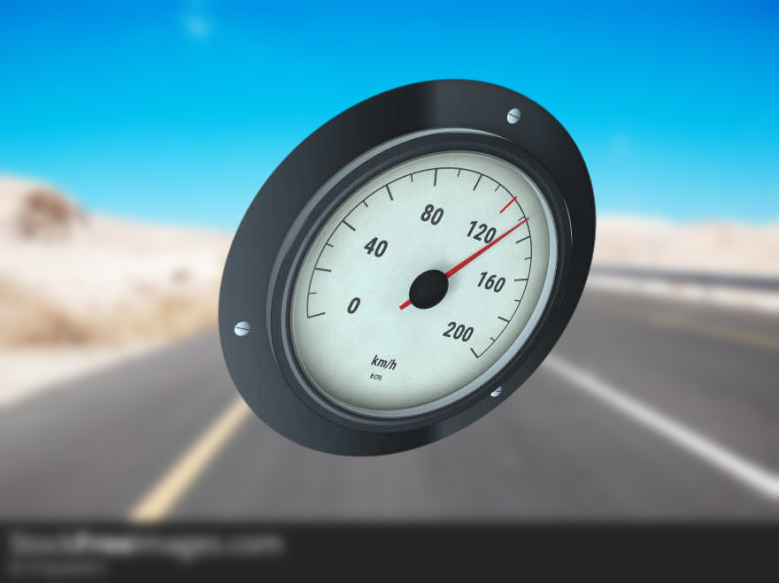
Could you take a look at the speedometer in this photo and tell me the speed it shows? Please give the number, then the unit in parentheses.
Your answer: 130 (km/h)
